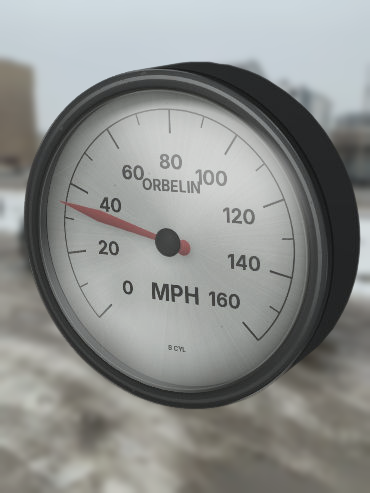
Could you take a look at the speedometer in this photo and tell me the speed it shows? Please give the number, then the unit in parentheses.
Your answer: 35 (mph)
